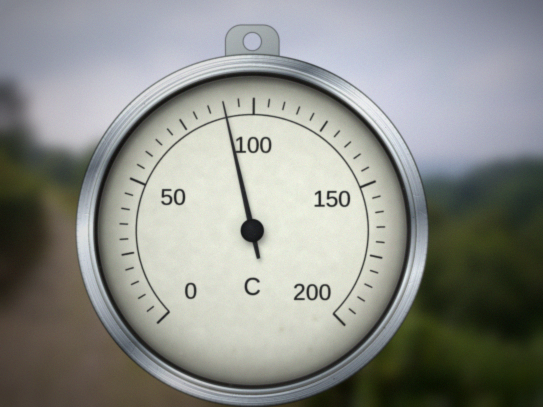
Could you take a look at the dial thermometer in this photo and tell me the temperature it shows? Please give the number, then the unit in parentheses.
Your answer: 90 (°C)
